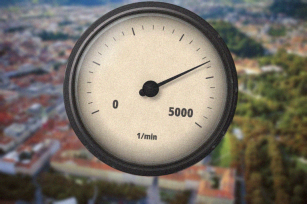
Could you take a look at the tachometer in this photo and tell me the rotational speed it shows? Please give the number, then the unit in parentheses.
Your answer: 3700 (rpm)
